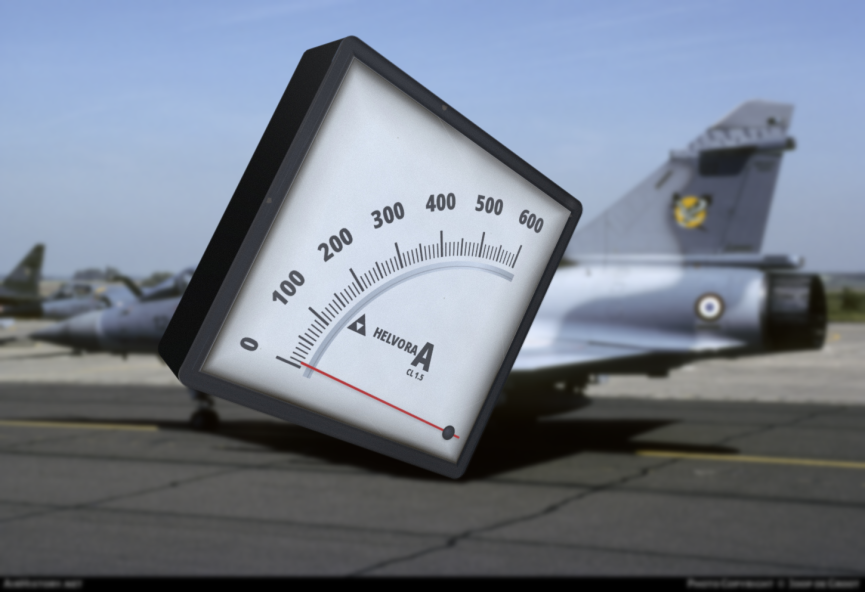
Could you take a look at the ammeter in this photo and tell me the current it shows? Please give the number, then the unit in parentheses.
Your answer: 10 (A)
